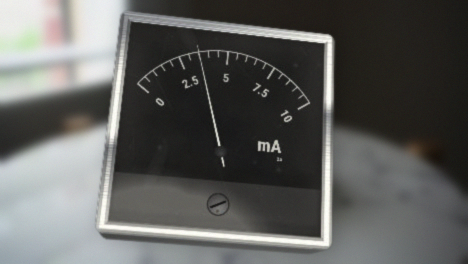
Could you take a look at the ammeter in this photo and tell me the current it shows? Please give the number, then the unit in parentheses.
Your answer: 3.5 (mA)
